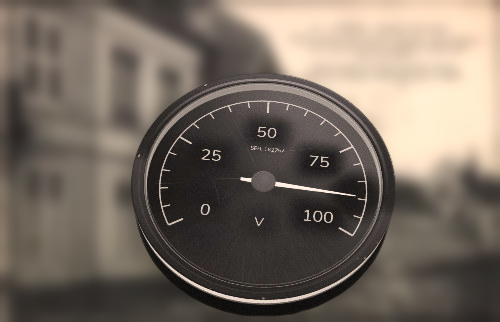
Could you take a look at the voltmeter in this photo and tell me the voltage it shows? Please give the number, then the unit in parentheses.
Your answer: 90 (V)
